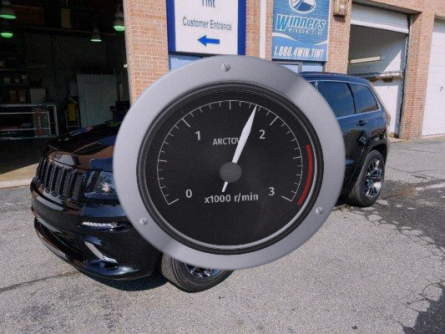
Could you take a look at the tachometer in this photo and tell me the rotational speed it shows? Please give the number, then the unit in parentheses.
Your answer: 1750 (rpm)
